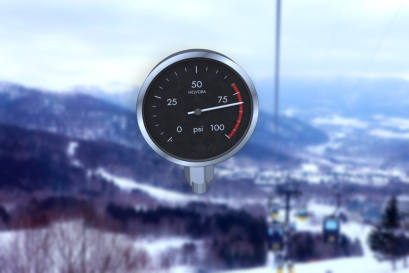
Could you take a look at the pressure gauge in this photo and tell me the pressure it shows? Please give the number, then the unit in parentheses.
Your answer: 80 (psi)
